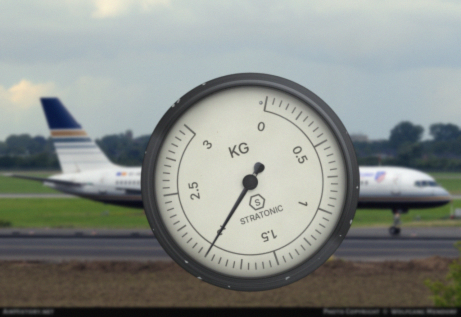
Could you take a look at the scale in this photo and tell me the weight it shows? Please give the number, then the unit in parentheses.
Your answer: 2 (kg)
